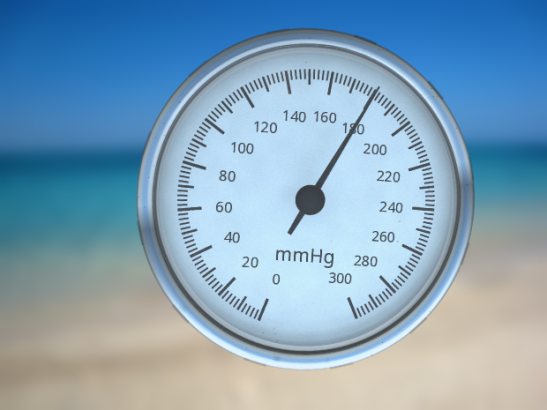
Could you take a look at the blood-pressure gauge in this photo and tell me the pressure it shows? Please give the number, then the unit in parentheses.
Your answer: 180 (mmHg)
